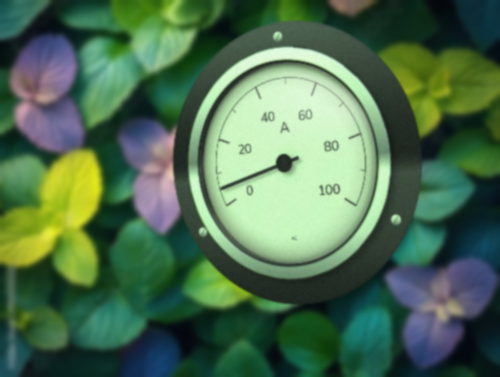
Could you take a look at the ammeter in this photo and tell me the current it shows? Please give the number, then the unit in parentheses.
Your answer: 5 (A)
